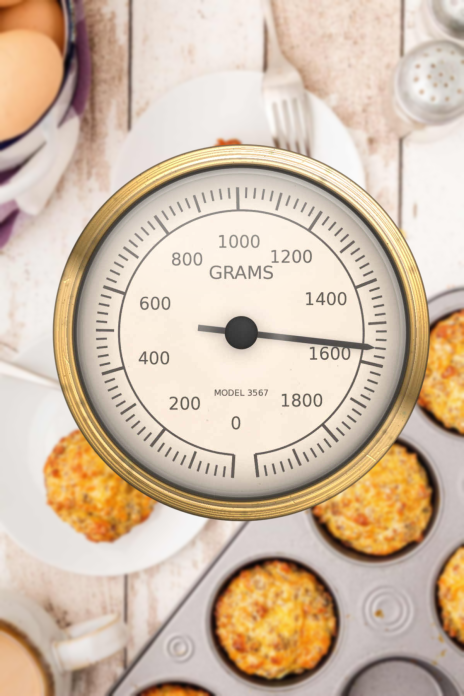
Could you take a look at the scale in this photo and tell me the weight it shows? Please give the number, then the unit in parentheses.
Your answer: 1560 (g)
